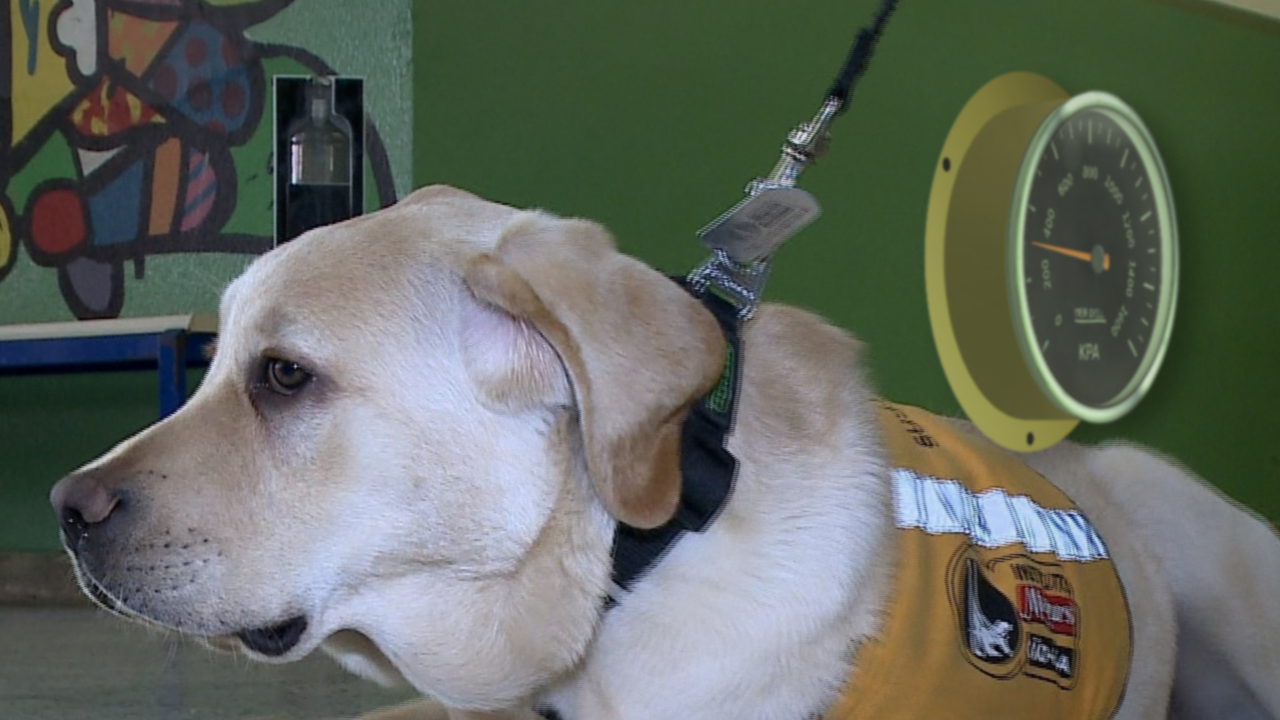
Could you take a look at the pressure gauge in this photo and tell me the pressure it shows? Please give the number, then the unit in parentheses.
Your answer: 300 (kPa)
